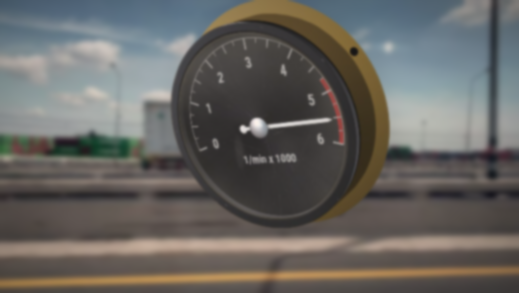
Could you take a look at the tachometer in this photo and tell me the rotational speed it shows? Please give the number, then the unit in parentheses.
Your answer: 5500 (rpm)
